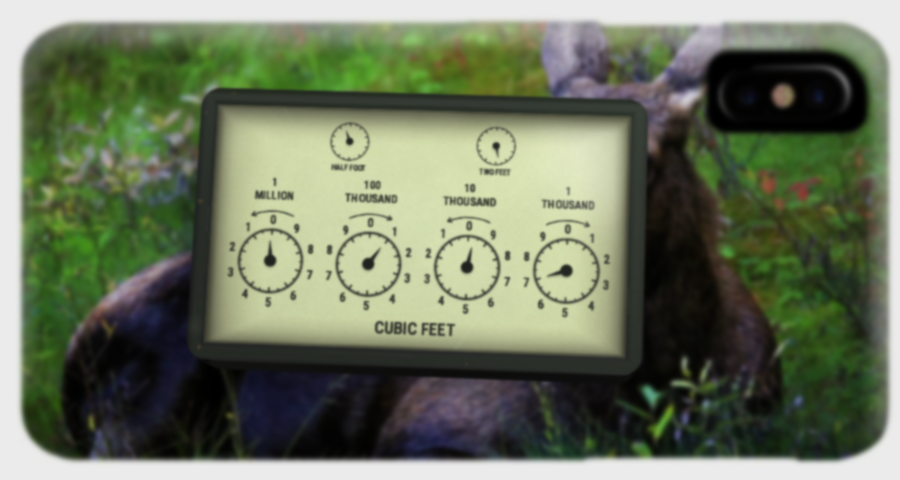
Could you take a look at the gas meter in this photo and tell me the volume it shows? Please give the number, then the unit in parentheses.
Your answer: 9700 (ft³)
